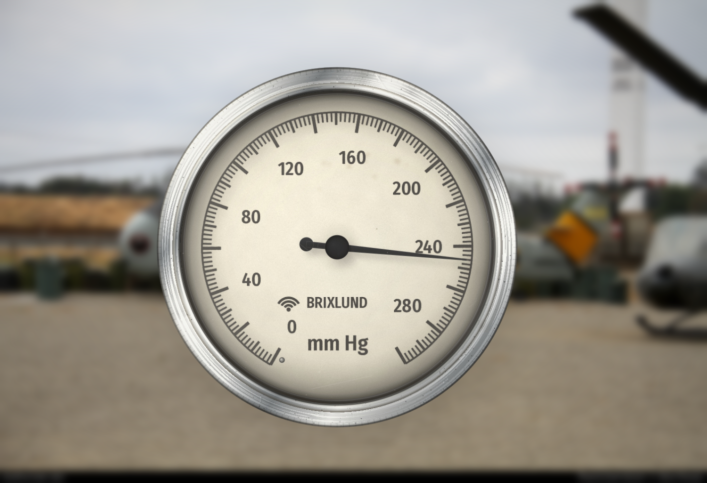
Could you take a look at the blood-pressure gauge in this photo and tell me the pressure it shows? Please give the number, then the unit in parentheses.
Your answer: 246 (mmHg)
